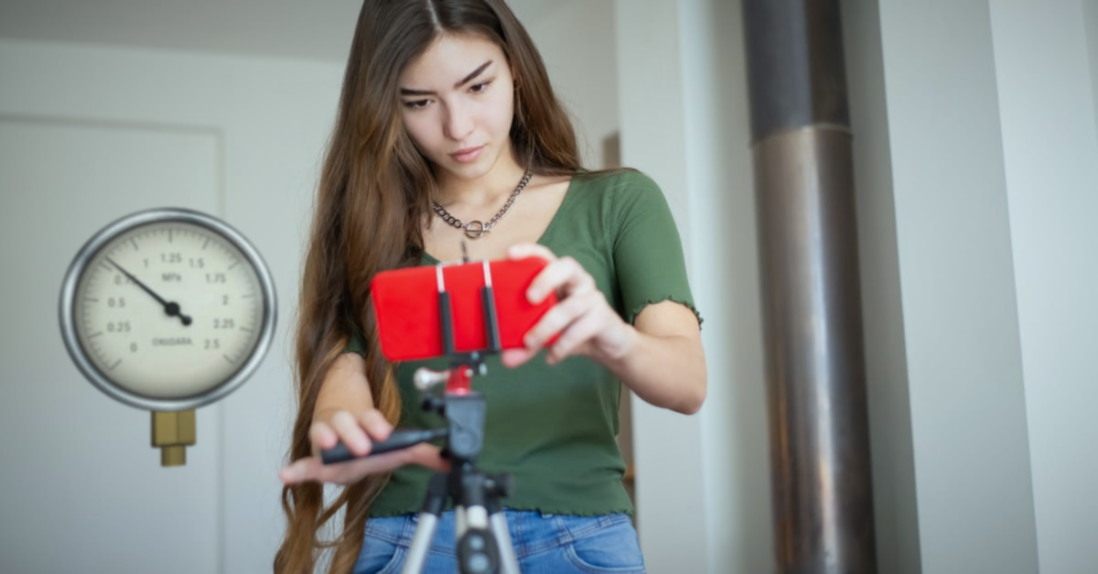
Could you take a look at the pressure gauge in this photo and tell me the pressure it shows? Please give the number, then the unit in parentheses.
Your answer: 0.8 (MPa)
